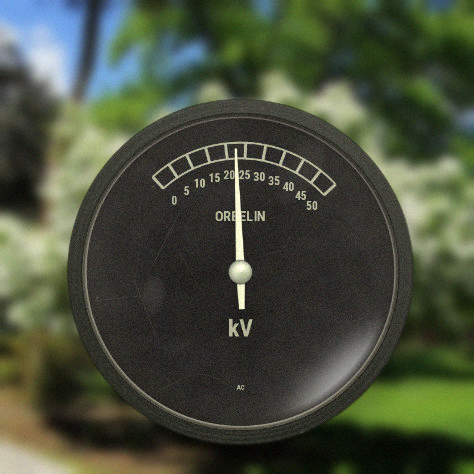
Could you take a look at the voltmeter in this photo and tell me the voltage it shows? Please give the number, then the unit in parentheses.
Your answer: 22.5 (kV)
